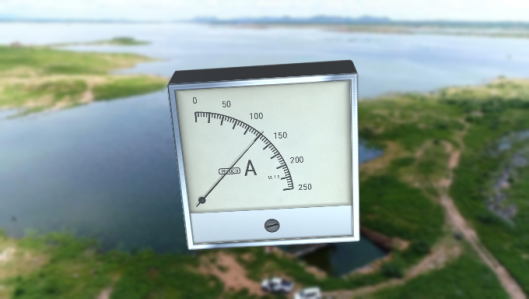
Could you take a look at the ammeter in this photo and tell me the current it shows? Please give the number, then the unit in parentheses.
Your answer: 125 (A)
